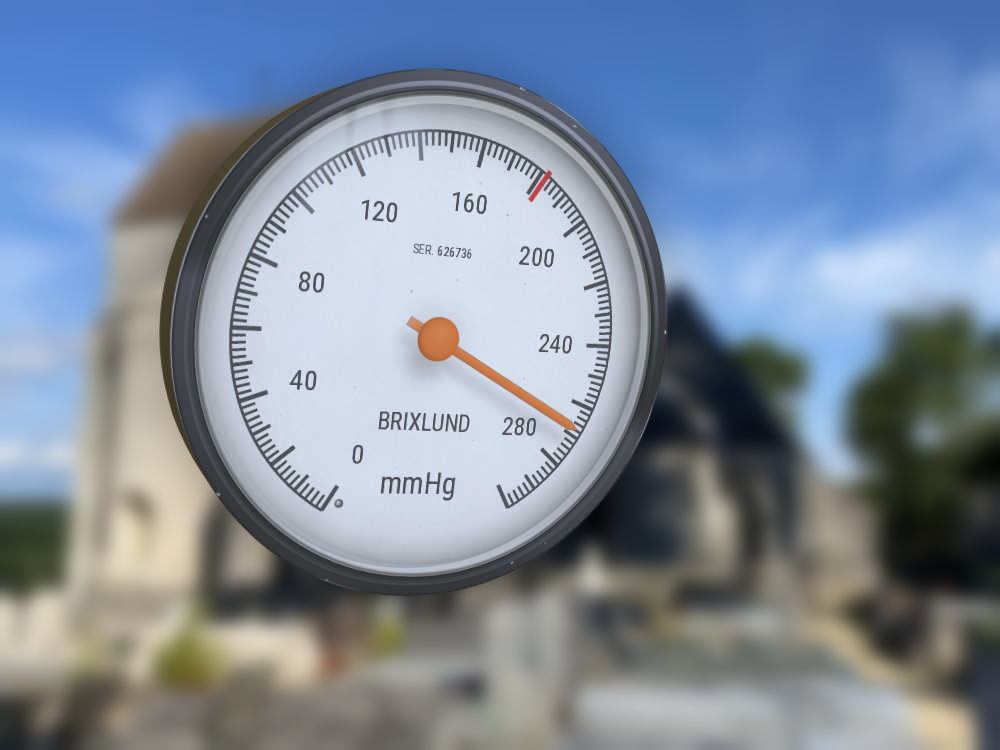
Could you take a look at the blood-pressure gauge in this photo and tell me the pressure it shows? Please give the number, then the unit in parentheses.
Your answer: 268 (mmHg)
